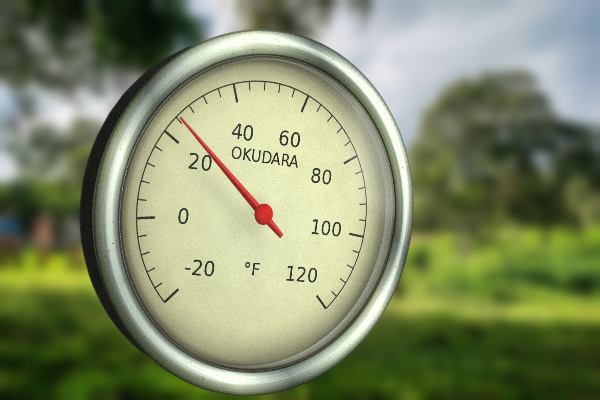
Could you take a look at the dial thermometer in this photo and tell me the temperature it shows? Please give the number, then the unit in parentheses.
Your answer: 24 (°F)
